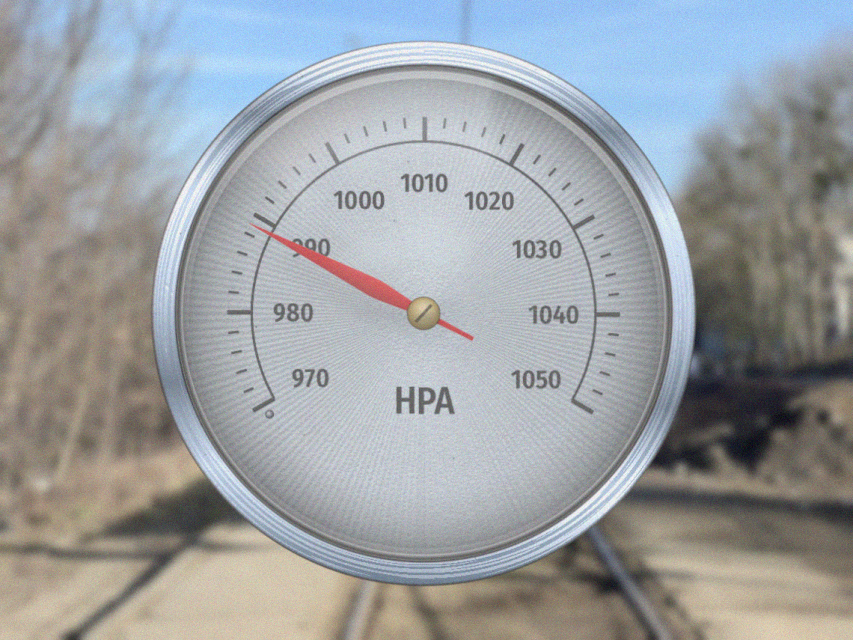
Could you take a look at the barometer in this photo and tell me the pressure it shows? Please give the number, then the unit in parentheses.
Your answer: 989 (hPa)
